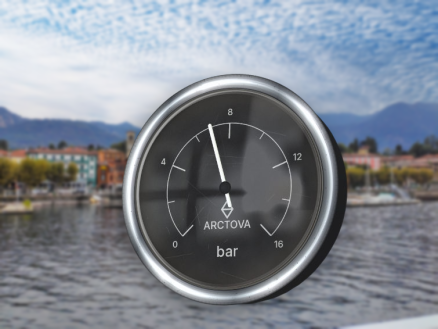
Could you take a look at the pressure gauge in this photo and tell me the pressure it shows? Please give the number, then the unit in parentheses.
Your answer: 7 (bar)
